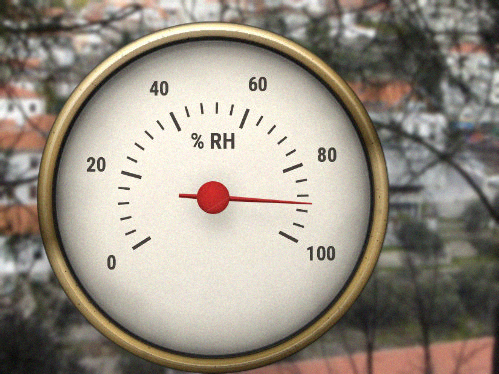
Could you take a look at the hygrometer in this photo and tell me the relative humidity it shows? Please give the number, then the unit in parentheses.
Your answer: 90 (%)
